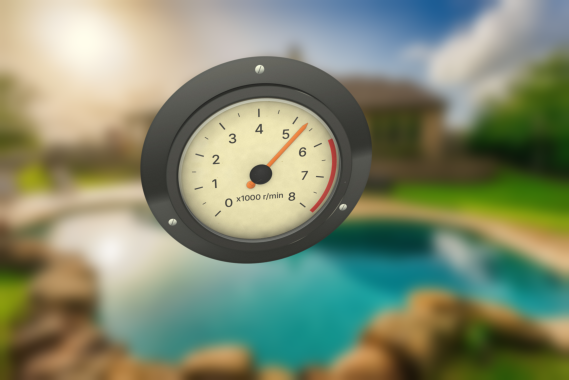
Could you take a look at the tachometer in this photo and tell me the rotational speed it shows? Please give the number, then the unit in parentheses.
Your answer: 5250 (rpm)
